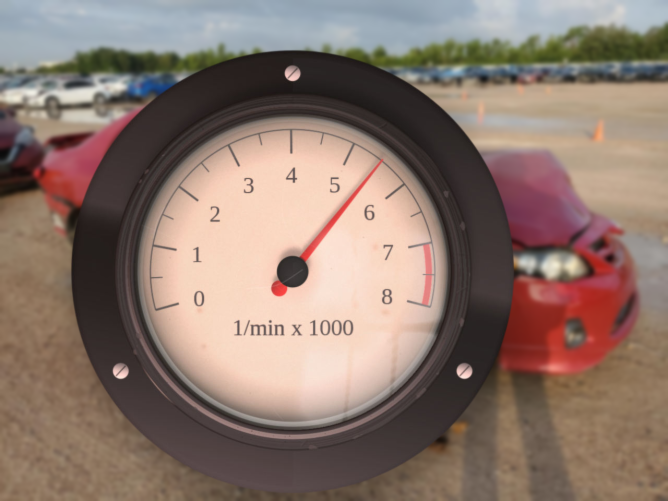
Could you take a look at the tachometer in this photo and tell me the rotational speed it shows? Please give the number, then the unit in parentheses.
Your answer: 5500 (rpm)
